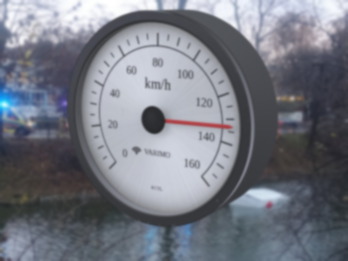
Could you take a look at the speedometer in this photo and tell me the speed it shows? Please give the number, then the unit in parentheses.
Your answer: 132.5 (km/h)
